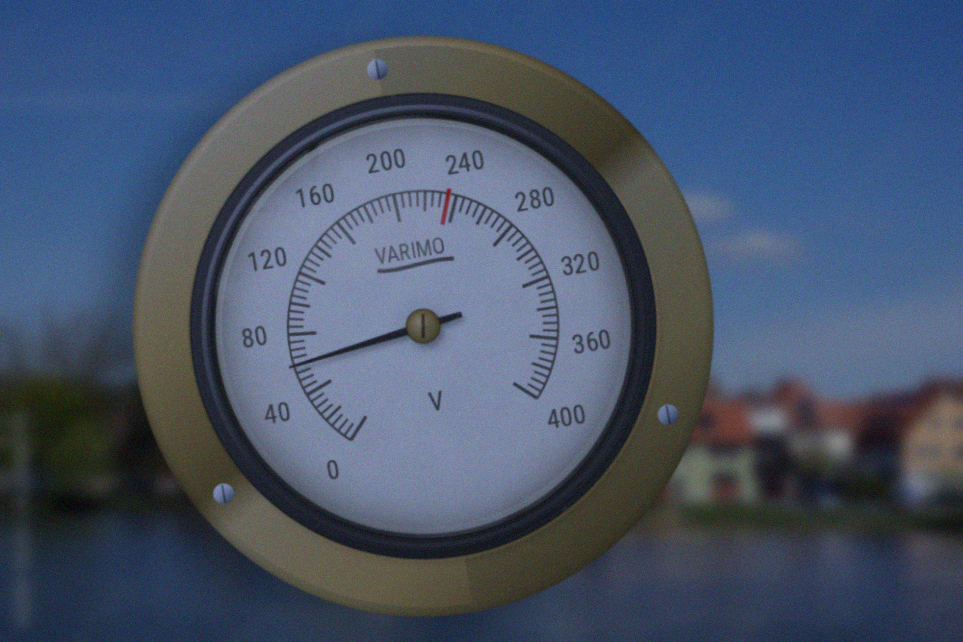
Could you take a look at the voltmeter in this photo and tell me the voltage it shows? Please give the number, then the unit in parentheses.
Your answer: 60 (V)
